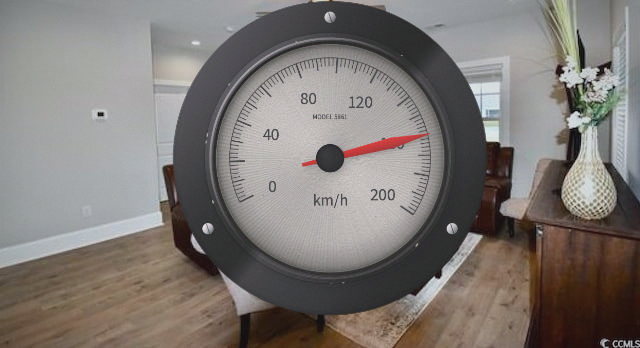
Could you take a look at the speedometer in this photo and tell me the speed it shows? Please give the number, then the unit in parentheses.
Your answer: 160 (km/h)
